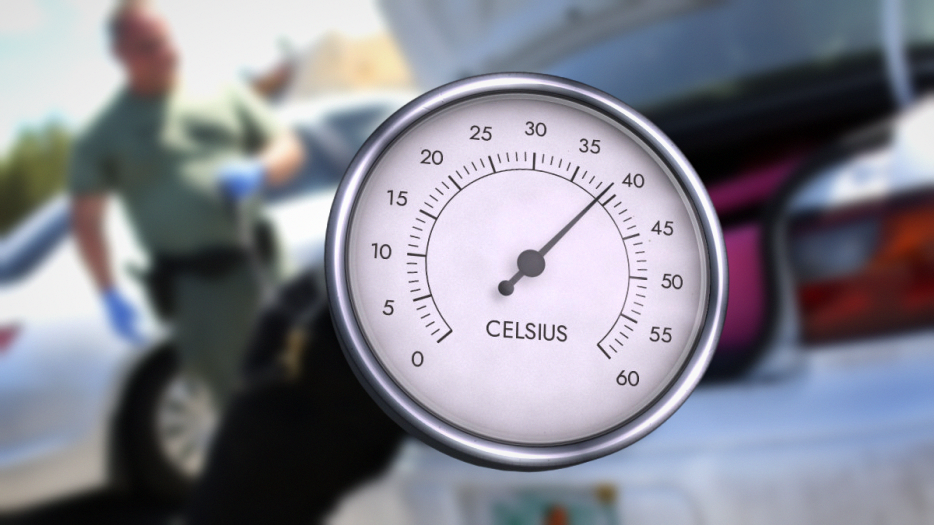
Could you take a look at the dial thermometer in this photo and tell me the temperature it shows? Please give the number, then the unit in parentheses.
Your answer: 39 (°C)
